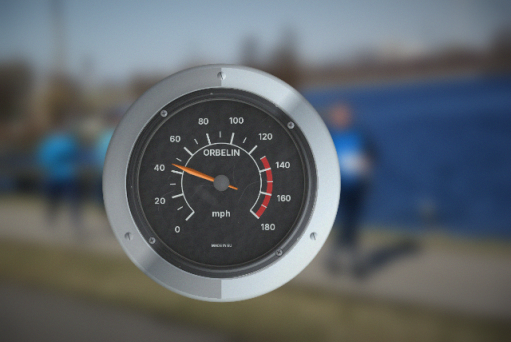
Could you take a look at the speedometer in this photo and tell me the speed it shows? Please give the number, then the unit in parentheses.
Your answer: 45 (mph)
